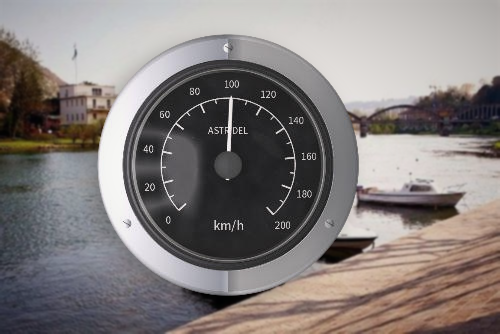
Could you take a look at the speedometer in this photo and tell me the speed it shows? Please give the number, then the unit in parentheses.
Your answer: 100 (km/h)
